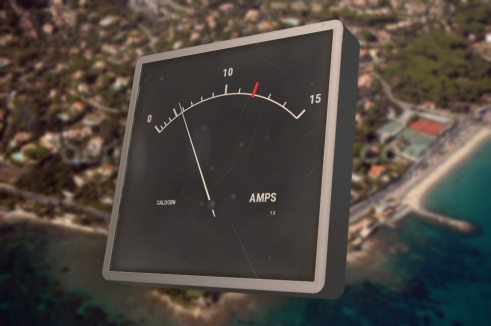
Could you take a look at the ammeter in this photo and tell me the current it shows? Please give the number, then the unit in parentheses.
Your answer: 6 (A)
